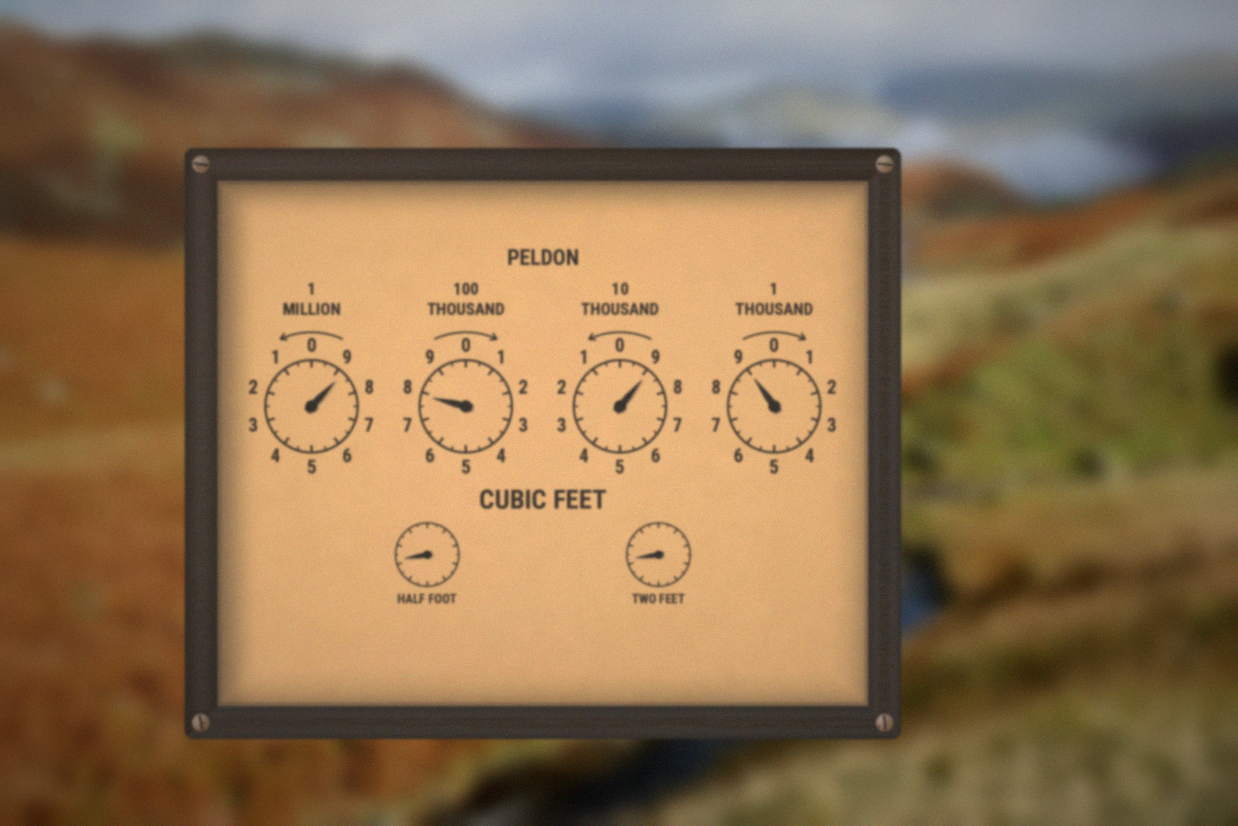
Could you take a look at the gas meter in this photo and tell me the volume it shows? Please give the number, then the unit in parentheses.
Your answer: 878900 (ft³)
